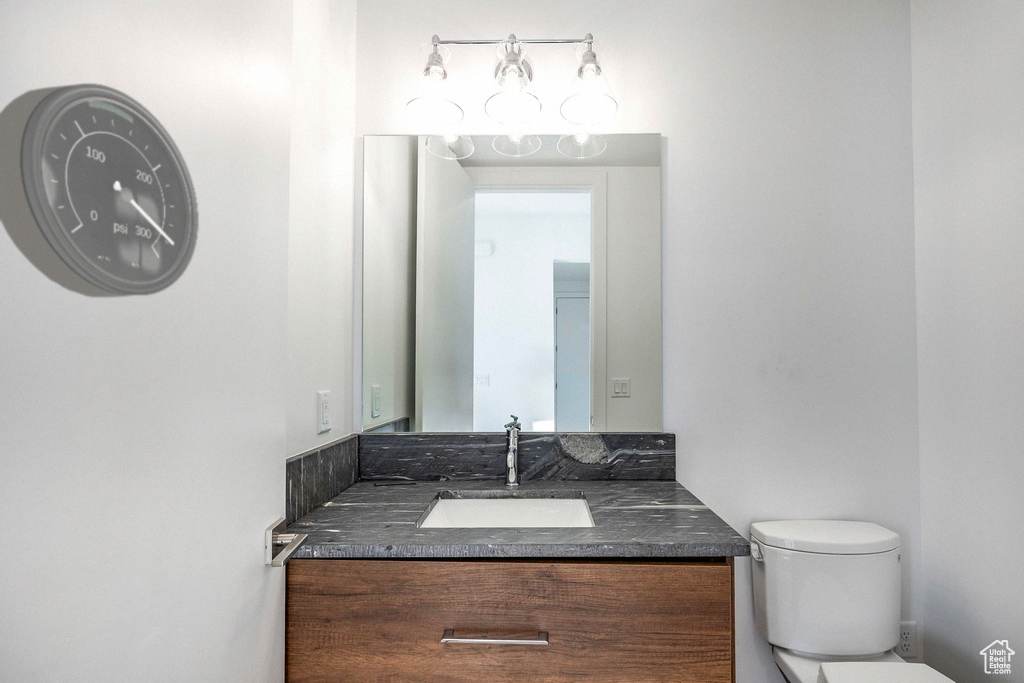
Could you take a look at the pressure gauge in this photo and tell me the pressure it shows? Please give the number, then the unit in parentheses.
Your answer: 280 (psi)
